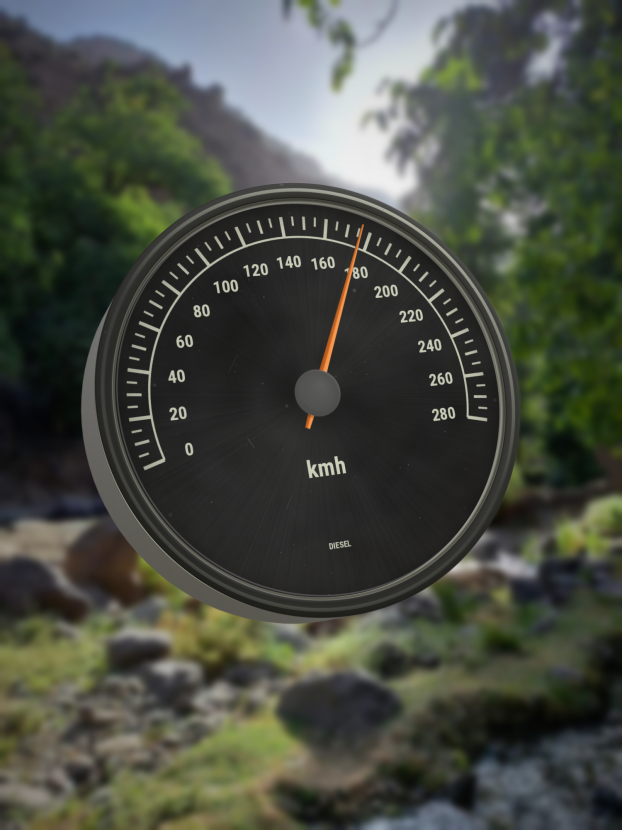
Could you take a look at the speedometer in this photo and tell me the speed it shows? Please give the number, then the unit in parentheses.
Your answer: 175 (km/h)
